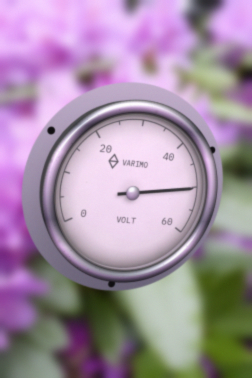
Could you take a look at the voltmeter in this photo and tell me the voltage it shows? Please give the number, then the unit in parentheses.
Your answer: 50 (V)
